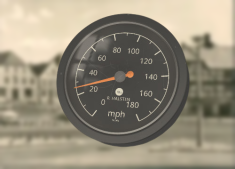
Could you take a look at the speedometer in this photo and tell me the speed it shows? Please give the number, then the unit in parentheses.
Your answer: 25 (mph)
